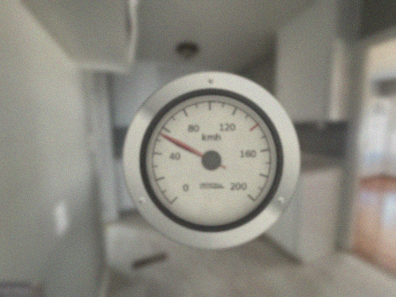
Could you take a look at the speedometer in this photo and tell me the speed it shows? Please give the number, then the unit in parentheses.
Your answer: 55 (km/h)
